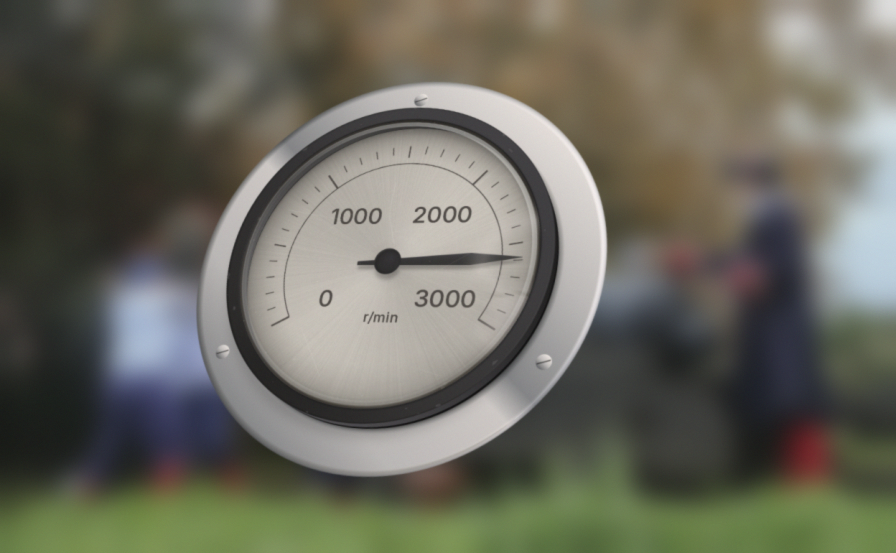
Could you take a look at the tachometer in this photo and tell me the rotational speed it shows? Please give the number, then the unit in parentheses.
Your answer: 2600 (rpm)
